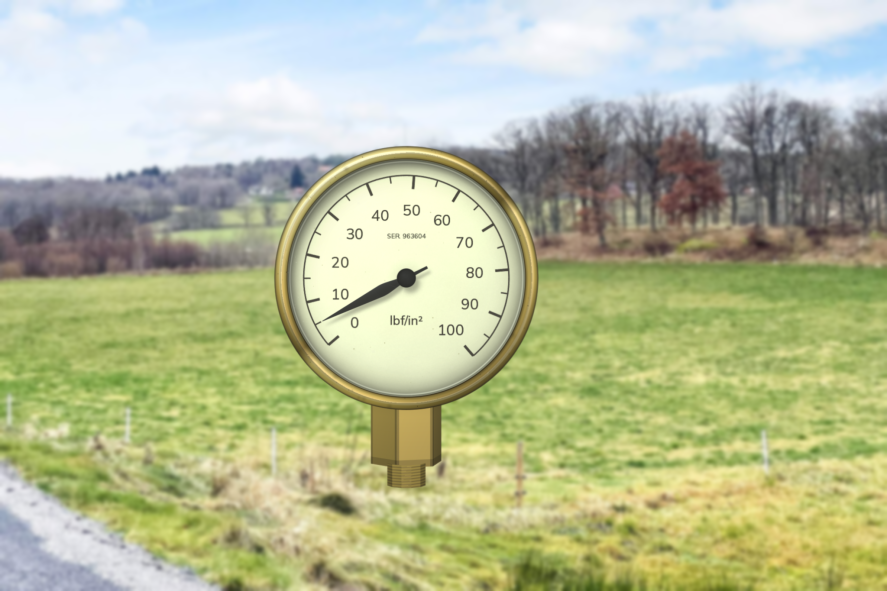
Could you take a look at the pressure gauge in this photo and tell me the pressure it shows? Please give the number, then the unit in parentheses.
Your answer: 5 (psi)
